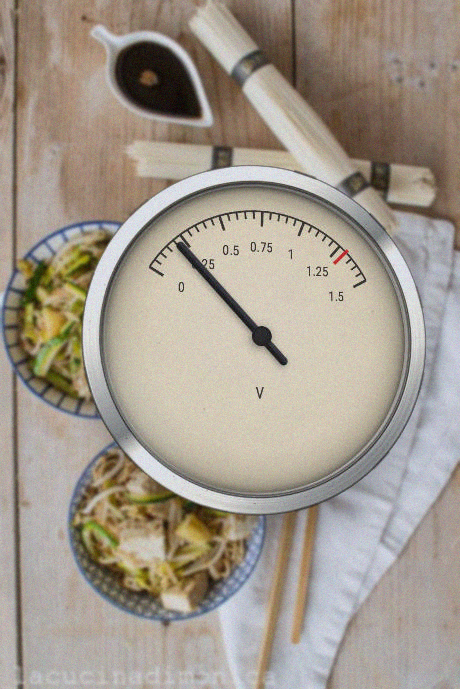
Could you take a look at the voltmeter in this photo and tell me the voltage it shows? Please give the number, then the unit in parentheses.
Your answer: 0.2 (V)
